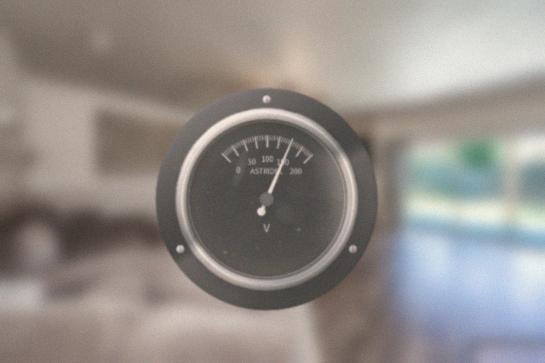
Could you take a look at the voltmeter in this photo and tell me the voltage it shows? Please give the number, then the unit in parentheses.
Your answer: 150 (V)
